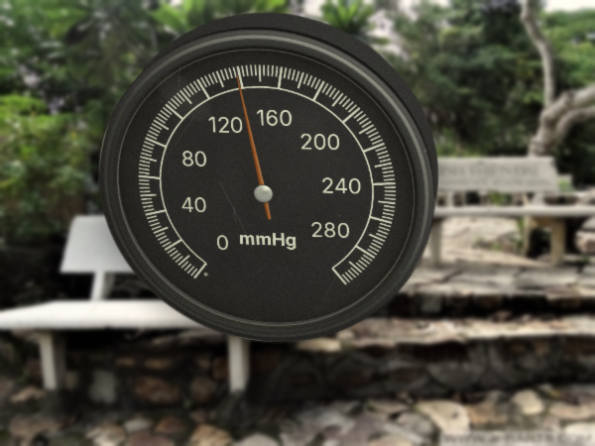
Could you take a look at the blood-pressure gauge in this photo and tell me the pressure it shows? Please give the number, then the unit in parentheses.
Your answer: 140 (mmHg)
